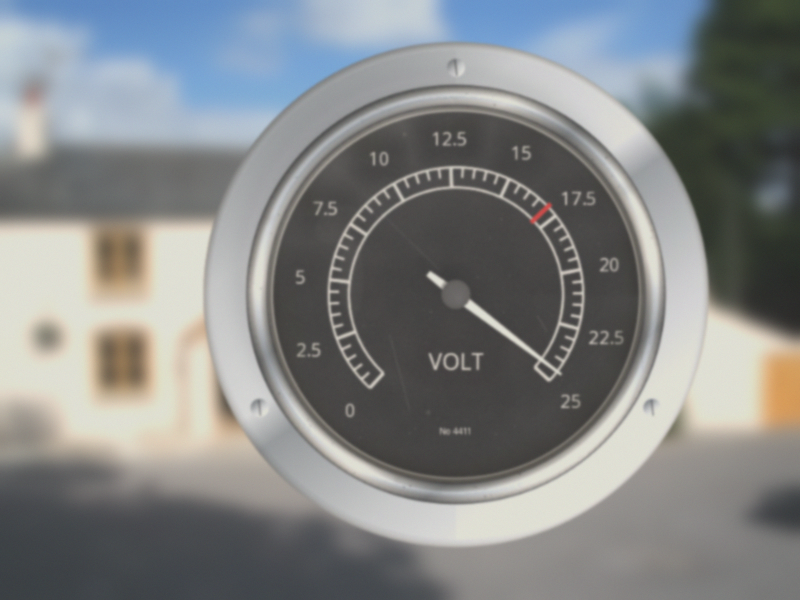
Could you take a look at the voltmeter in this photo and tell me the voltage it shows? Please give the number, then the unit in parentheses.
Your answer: 24.5 (V)
